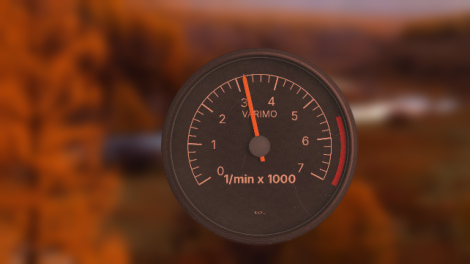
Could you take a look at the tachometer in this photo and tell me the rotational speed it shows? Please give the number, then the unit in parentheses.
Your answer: 3200 (rpm)
